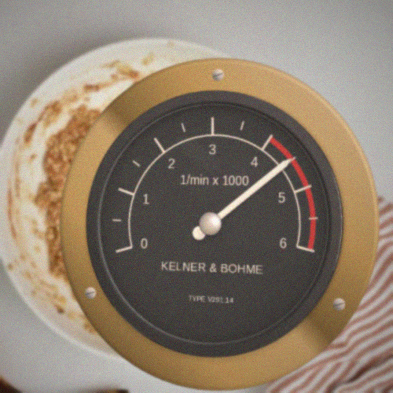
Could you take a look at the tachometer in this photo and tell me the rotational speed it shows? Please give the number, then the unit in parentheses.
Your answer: 4500 (rpm)
